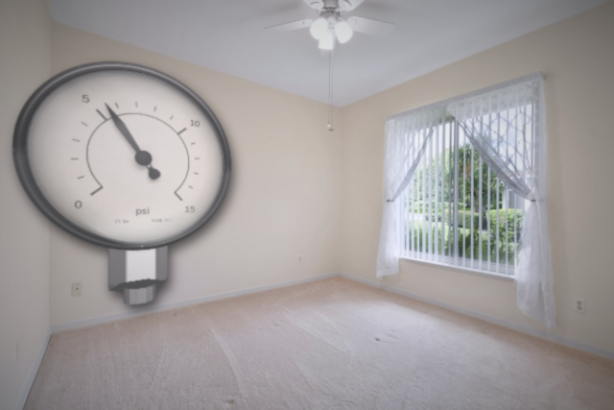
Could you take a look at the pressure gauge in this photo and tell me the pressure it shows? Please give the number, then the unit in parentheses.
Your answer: 5.5 (psi)
